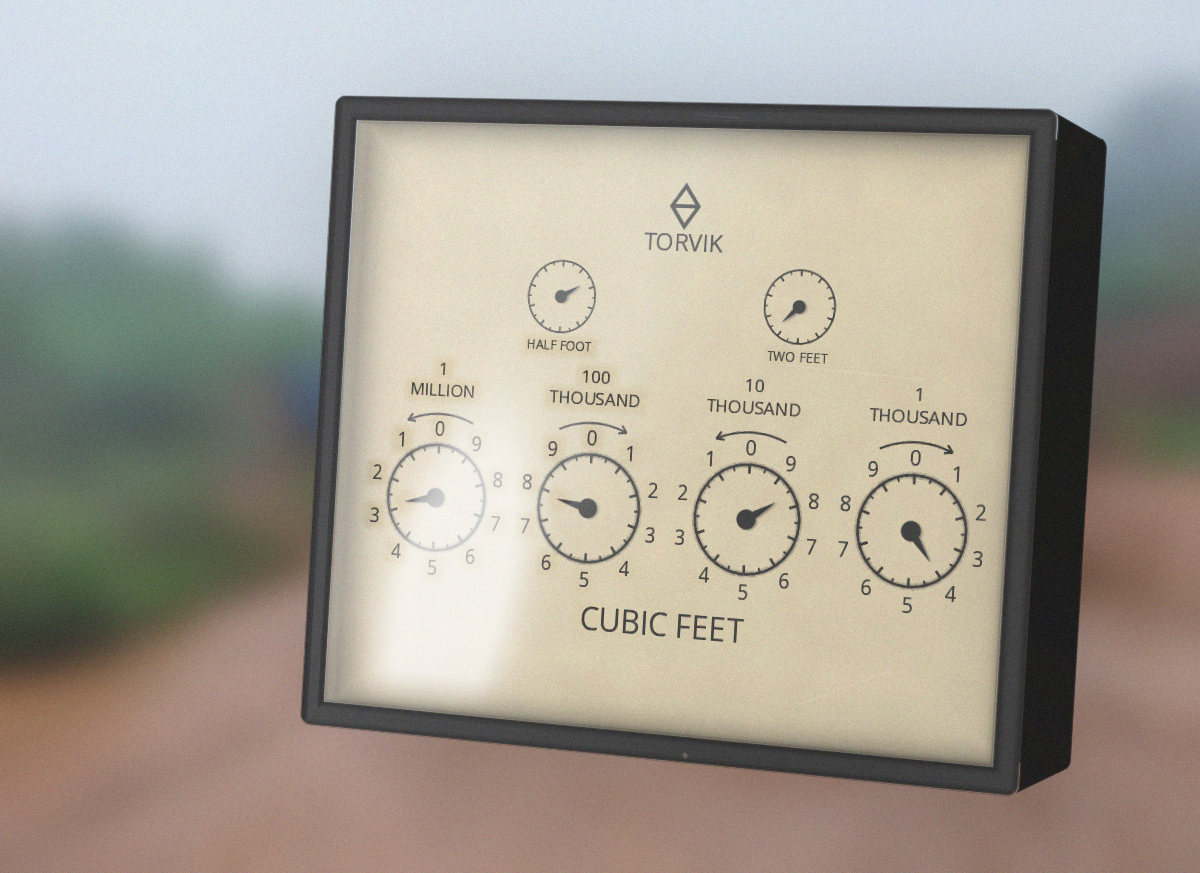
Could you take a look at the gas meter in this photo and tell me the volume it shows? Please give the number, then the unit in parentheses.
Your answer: 278400 (ft³)
